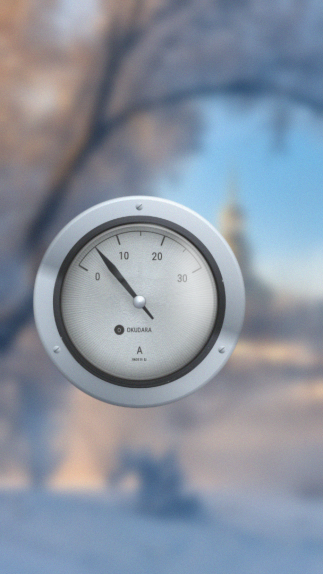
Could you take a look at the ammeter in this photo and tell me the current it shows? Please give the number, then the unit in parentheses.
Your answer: 5 (A)
